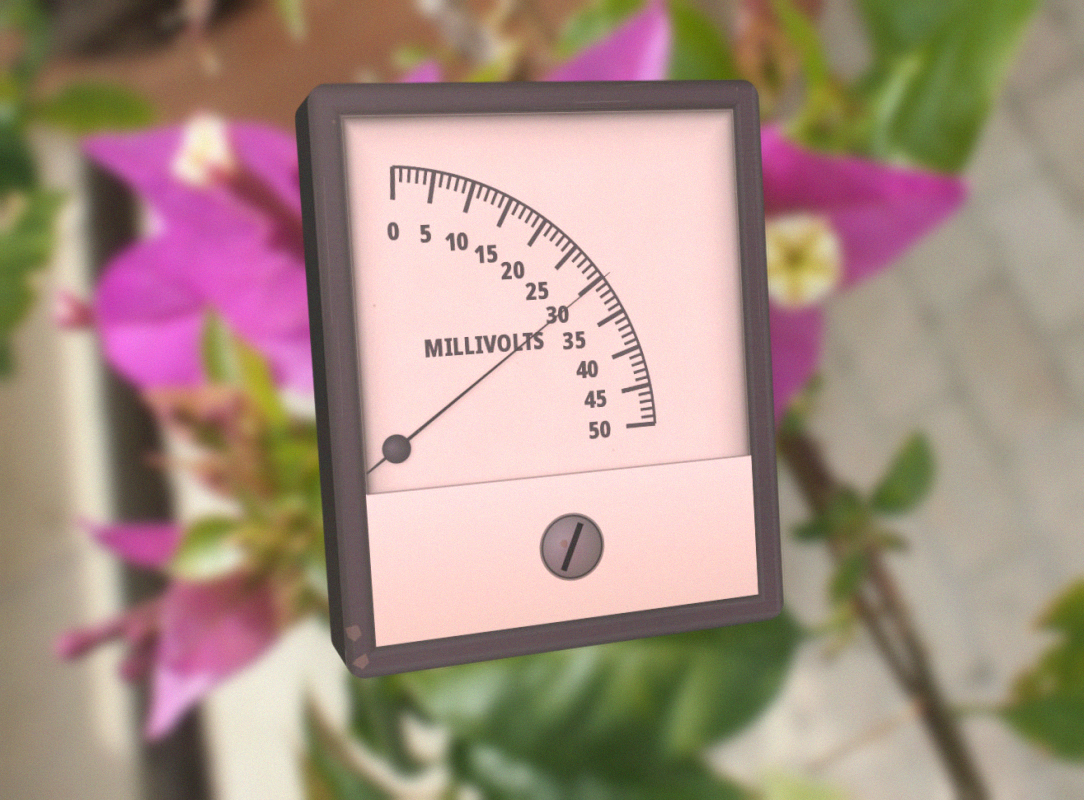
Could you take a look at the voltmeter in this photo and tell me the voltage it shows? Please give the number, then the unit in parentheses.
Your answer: 30 (mV)
